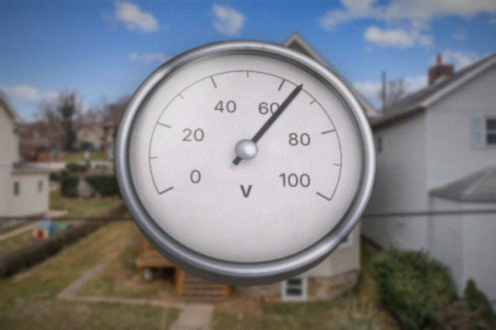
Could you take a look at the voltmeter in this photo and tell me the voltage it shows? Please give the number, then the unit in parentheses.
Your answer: 65 (V)
